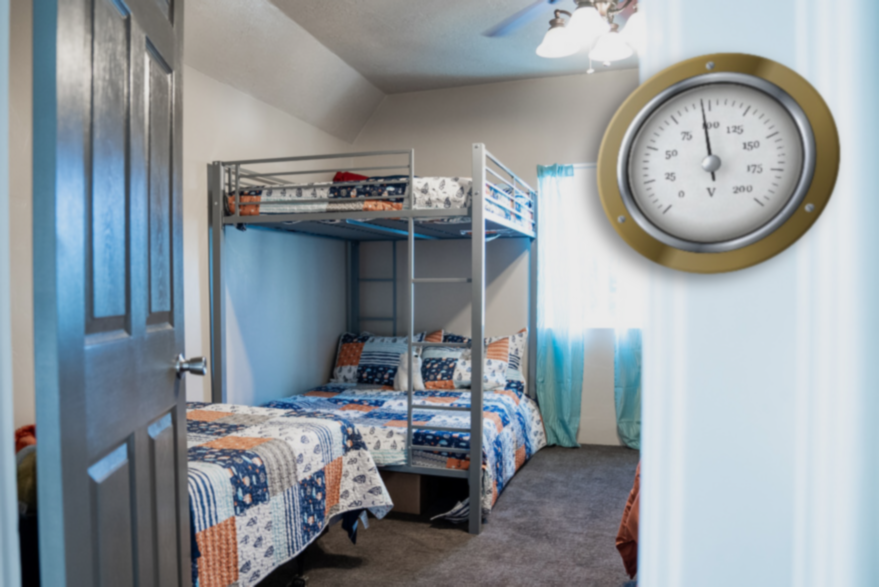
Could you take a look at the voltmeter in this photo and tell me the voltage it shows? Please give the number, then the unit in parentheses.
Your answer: 95 (V)
